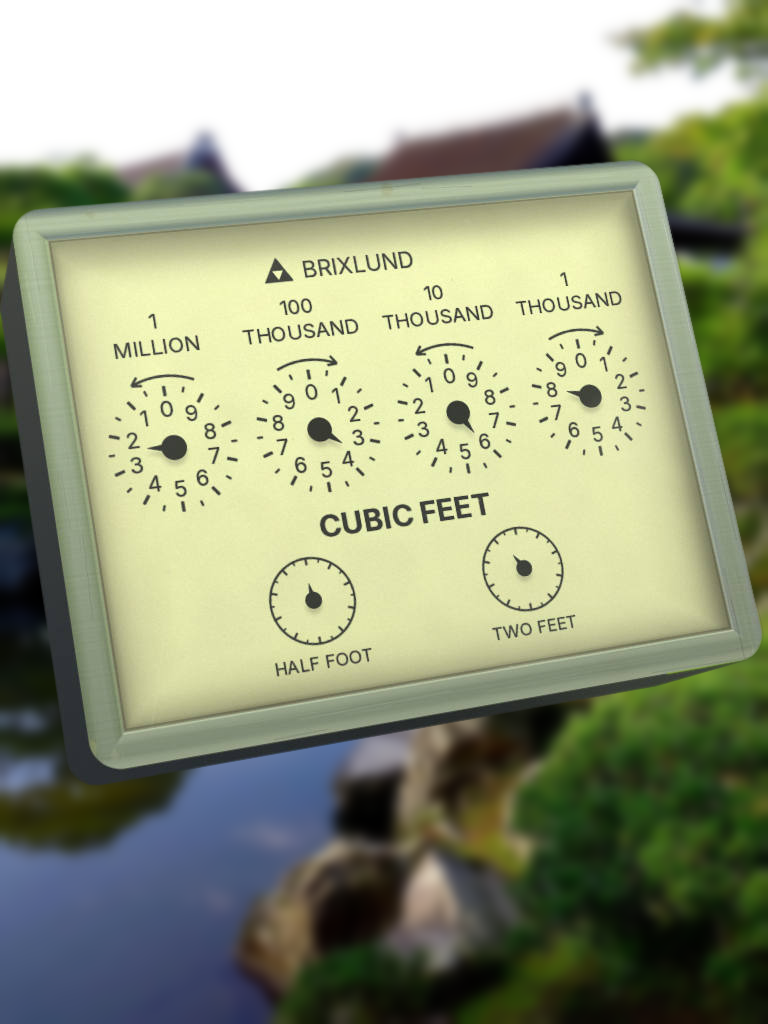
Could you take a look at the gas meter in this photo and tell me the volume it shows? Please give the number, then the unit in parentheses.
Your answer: 235800 (ft³)
